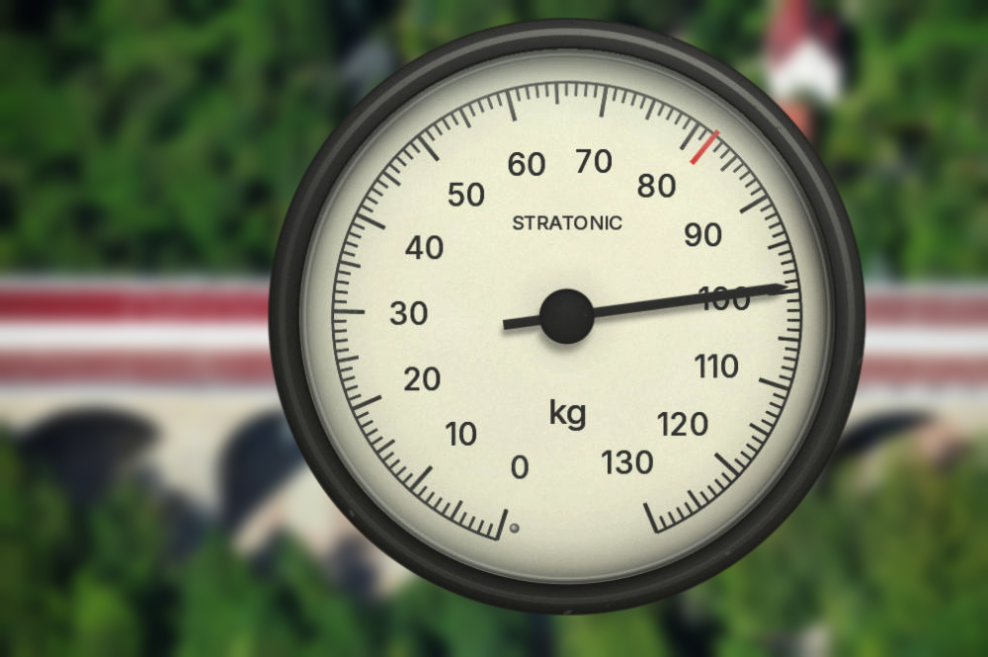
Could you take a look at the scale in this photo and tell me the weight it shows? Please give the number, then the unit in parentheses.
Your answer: 99.5 (kg)
